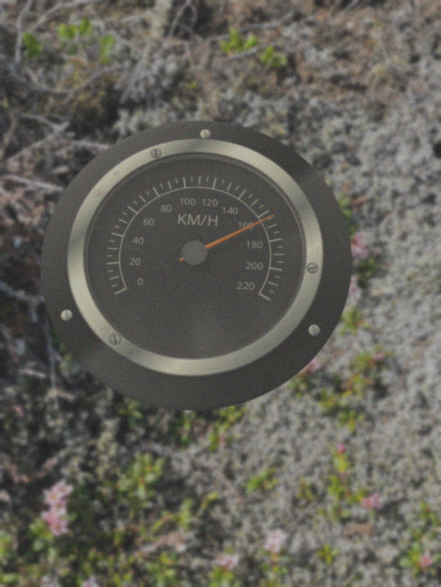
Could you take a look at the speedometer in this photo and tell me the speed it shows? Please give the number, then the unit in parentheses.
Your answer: 165 (km/h)
